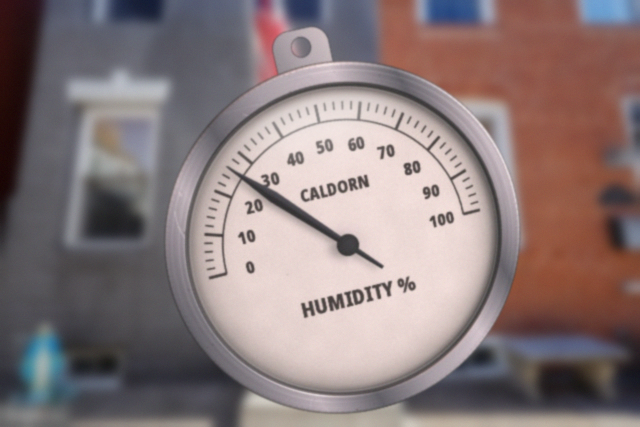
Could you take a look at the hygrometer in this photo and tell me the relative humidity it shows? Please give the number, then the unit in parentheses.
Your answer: 26 (%)
